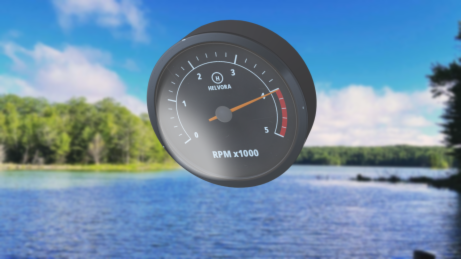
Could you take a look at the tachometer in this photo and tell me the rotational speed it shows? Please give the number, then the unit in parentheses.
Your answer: 4000 (rpm)
